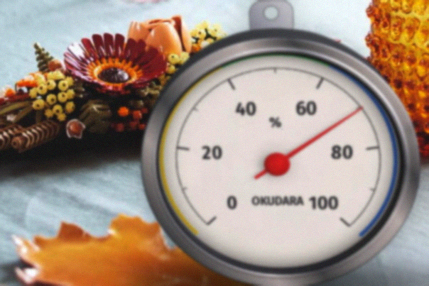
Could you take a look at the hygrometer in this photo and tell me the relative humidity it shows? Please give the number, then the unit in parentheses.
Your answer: 70 (%)
